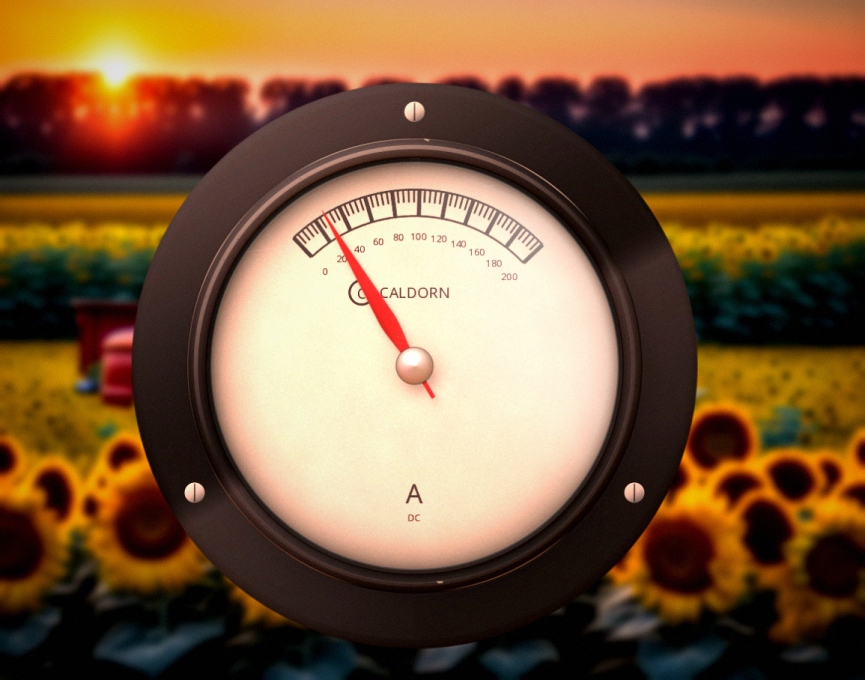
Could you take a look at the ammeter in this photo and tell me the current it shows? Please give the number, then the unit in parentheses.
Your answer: 28 (A)
